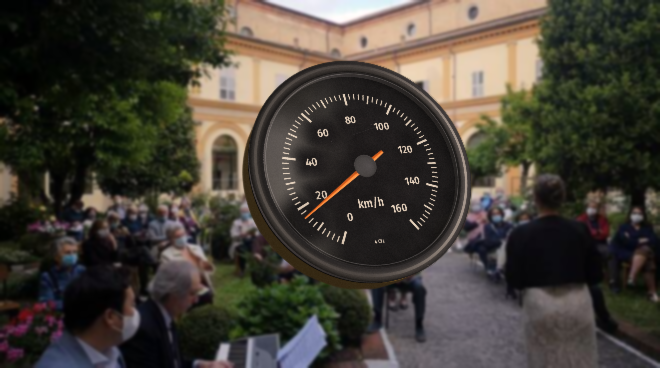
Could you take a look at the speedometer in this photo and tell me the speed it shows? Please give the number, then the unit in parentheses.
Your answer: 16 (km/h)
